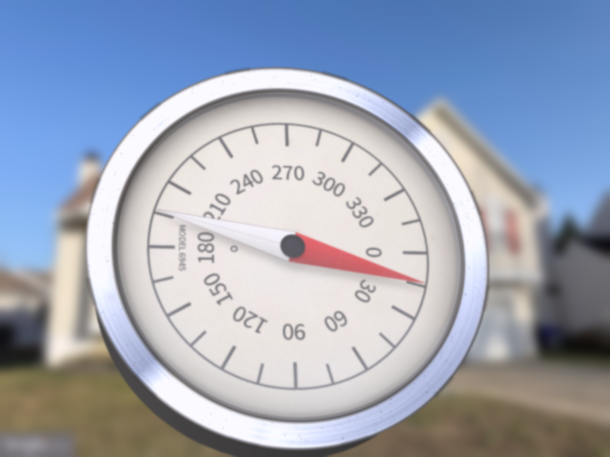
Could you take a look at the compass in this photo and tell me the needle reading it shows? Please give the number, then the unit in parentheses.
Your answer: 15 (°)
